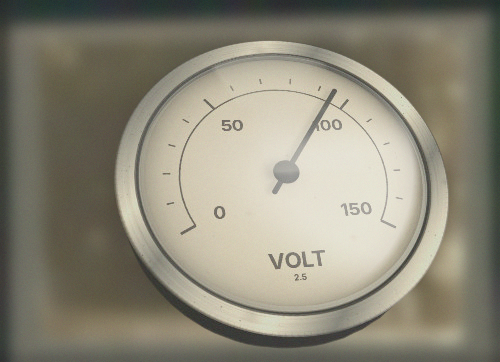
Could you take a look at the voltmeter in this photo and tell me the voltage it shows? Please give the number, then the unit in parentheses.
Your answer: 95 (V)
